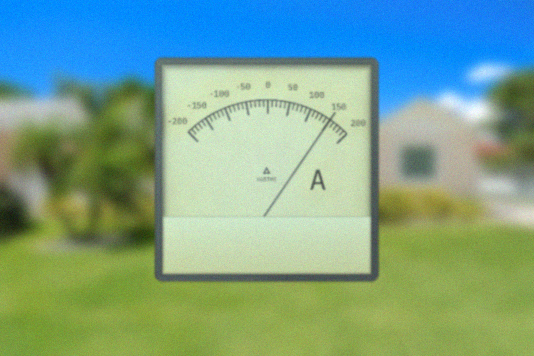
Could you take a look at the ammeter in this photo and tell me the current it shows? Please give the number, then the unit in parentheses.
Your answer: 150 (A)
